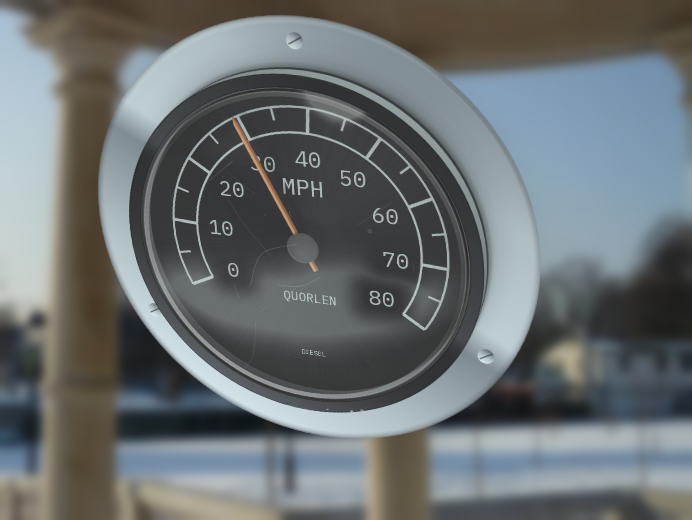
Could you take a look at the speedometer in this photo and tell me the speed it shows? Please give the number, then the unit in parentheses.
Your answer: 30 (mph)
